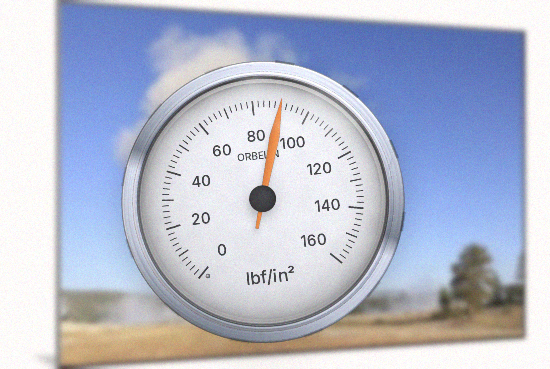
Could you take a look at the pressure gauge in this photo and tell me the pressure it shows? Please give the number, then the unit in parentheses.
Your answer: 90 (psi)
